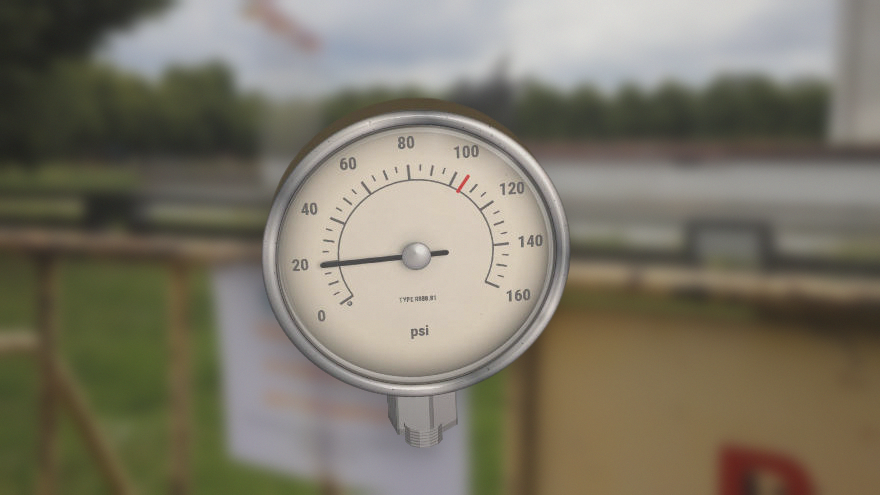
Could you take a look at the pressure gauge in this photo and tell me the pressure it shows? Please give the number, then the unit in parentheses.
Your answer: 20 (psi)
